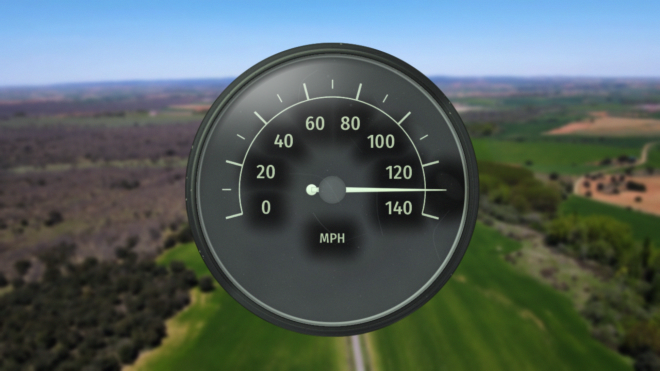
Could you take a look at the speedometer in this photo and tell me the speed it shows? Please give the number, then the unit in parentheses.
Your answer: 130 (mph)
